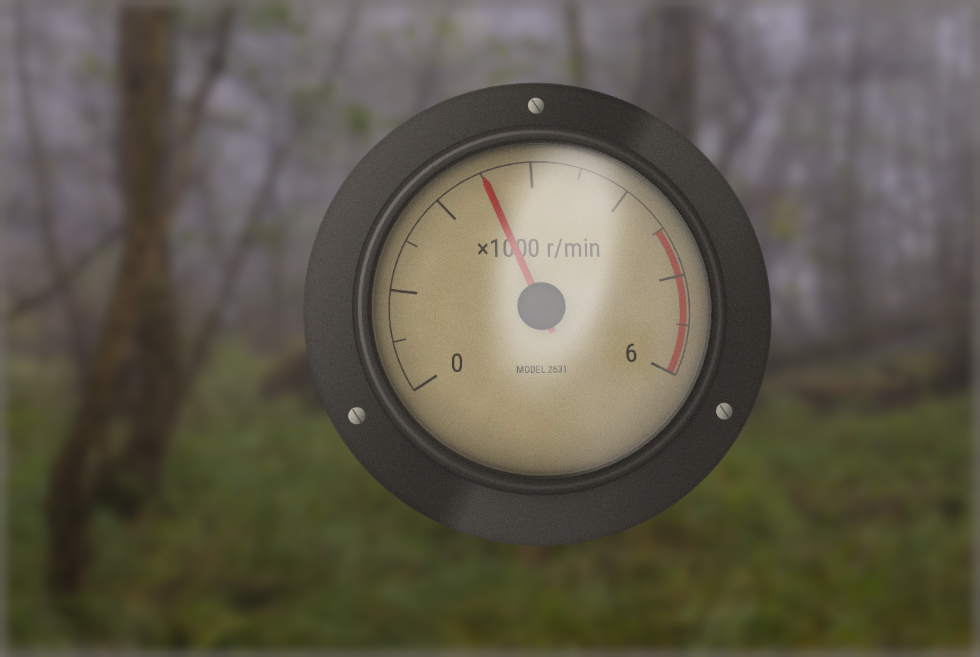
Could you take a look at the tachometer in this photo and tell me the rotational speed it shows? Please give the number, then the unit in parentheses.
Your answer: 2500 (rpm)
